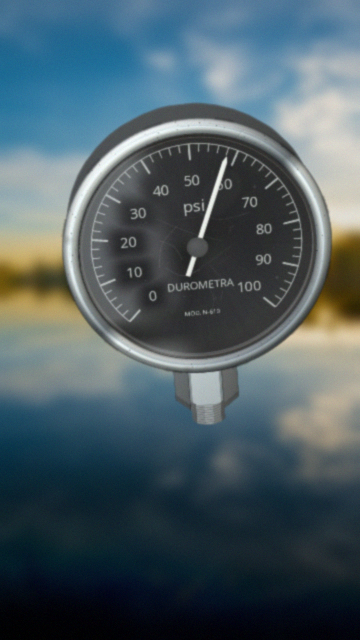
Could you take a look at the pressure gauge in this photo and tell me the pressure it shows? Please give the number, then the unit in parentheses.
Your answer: 58 (psi)
